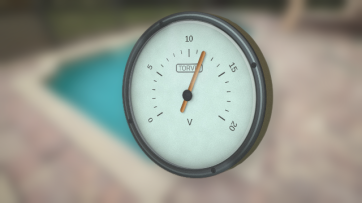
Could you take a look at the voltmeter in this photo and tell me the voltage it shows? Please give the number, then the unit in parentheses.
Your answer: 12 (V)
